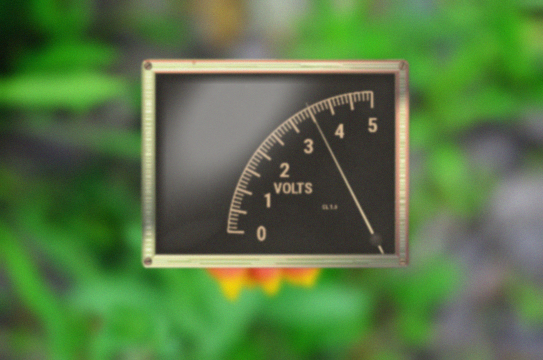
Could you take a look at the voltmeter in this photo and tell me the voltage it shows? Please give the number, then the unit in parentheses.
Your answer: 3.5 (V)
